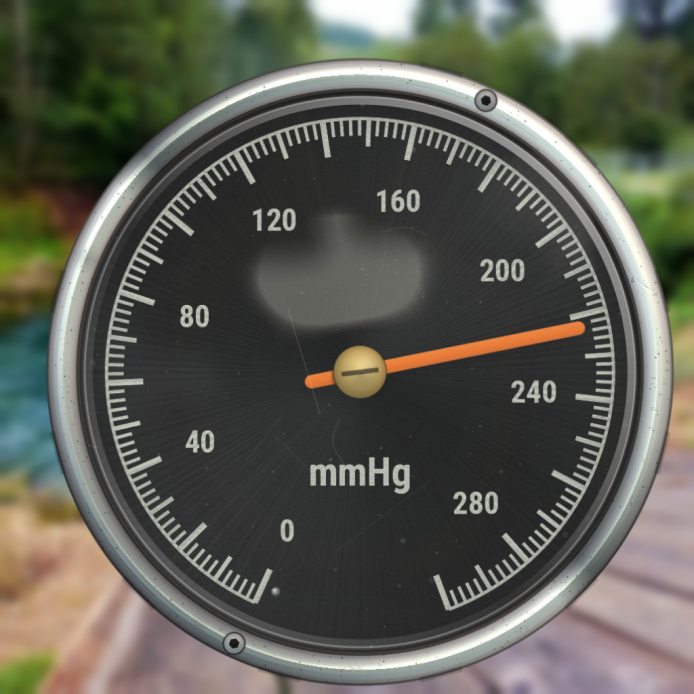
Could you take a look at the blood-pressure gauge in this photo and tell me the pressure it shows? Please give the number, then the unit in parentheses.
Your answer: 223 (mmHg)
